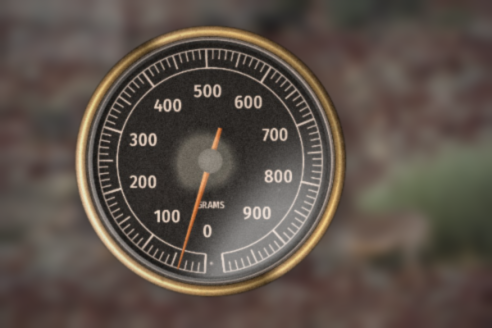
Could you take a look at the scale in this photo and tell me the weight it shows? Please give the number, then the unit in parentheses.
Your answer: 40 (g)
